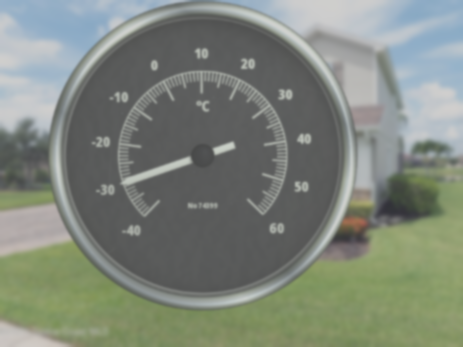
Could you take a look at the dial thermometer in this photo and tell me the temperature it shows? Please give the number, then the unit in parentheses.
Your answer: -30 (°C)
